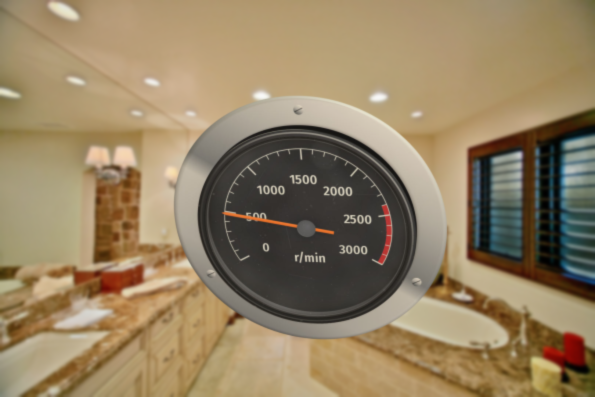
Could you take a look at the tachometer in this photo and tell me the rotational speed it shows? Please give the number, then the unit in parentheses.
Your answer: 500 (rpm)
